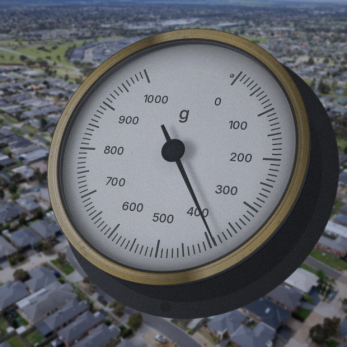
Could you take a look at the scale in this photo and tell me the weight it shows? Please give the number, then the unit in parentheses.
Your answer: 390 (g)
